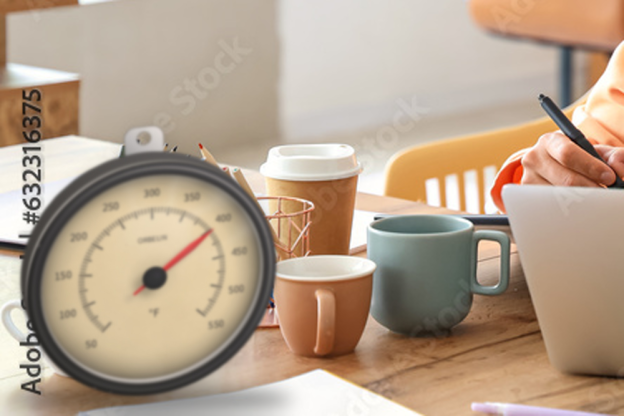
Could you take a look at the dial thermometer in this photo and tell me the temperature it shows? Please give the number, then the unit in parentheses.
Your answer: 400 (°F)
